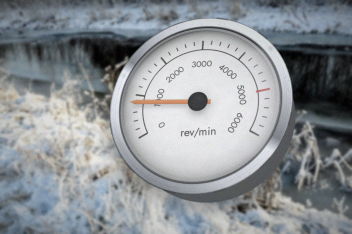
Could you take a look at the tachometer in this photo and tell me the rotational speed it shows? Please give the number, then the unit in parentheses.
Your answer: 800 (rpm)
